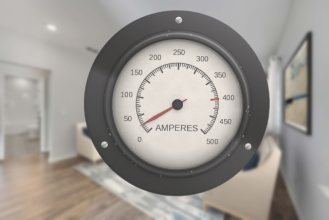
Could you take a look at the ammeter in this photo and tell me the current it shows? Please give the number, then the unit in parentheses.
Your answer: 25 (A)
